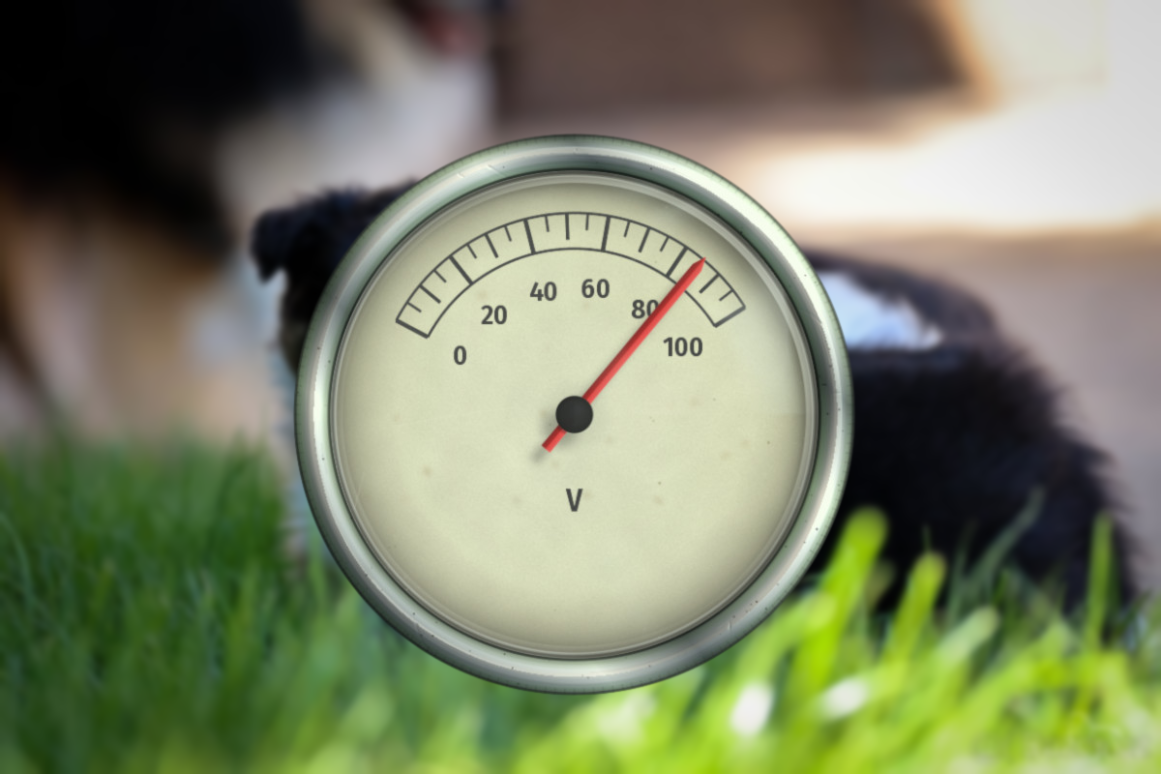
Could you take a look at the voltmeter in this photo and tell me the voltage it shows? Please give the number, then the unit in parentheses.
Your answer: 85 (V)
